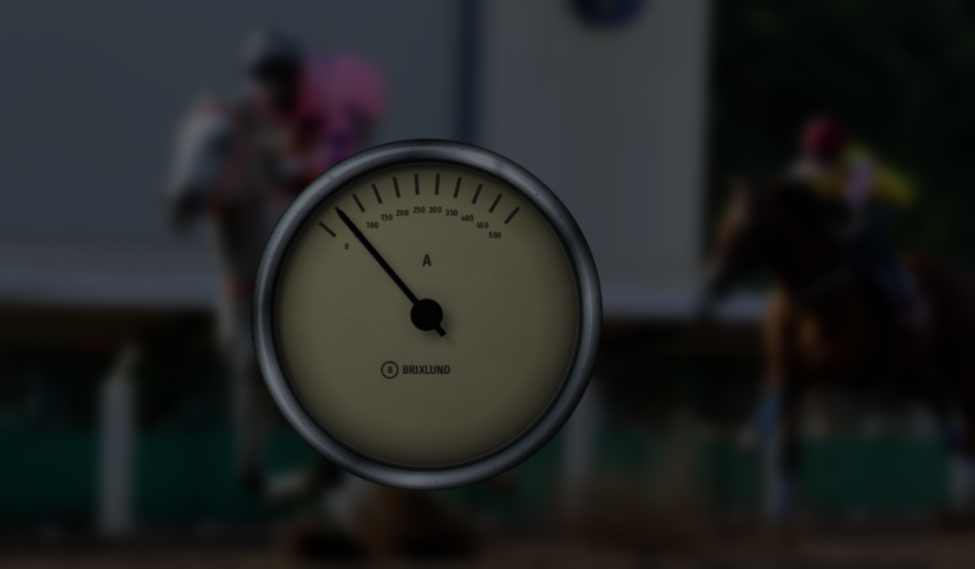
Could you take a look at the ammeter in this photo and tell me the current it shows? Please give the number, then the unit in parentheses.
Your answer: 50 (A)
